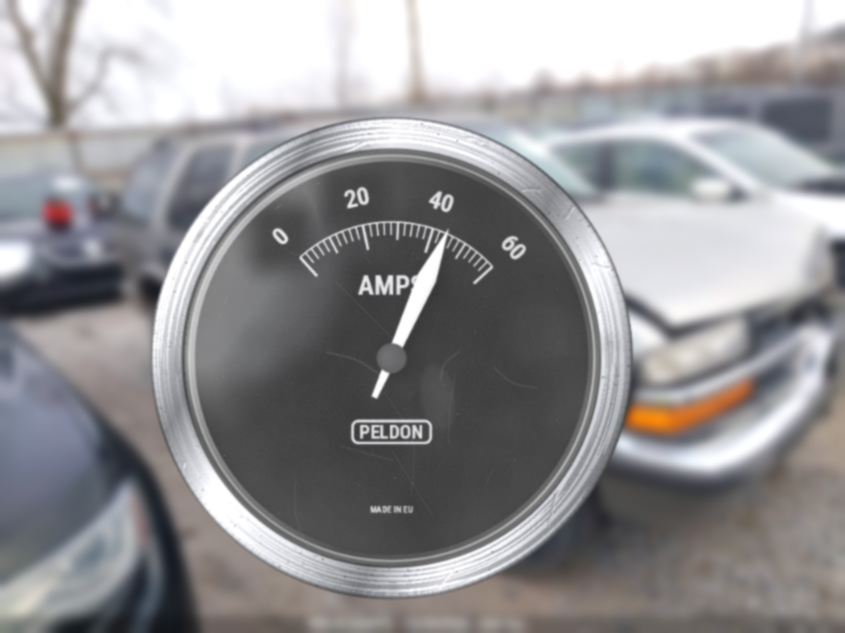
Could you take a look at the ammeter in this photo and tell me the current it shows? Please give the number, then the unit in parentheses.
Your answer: 44 (A)
